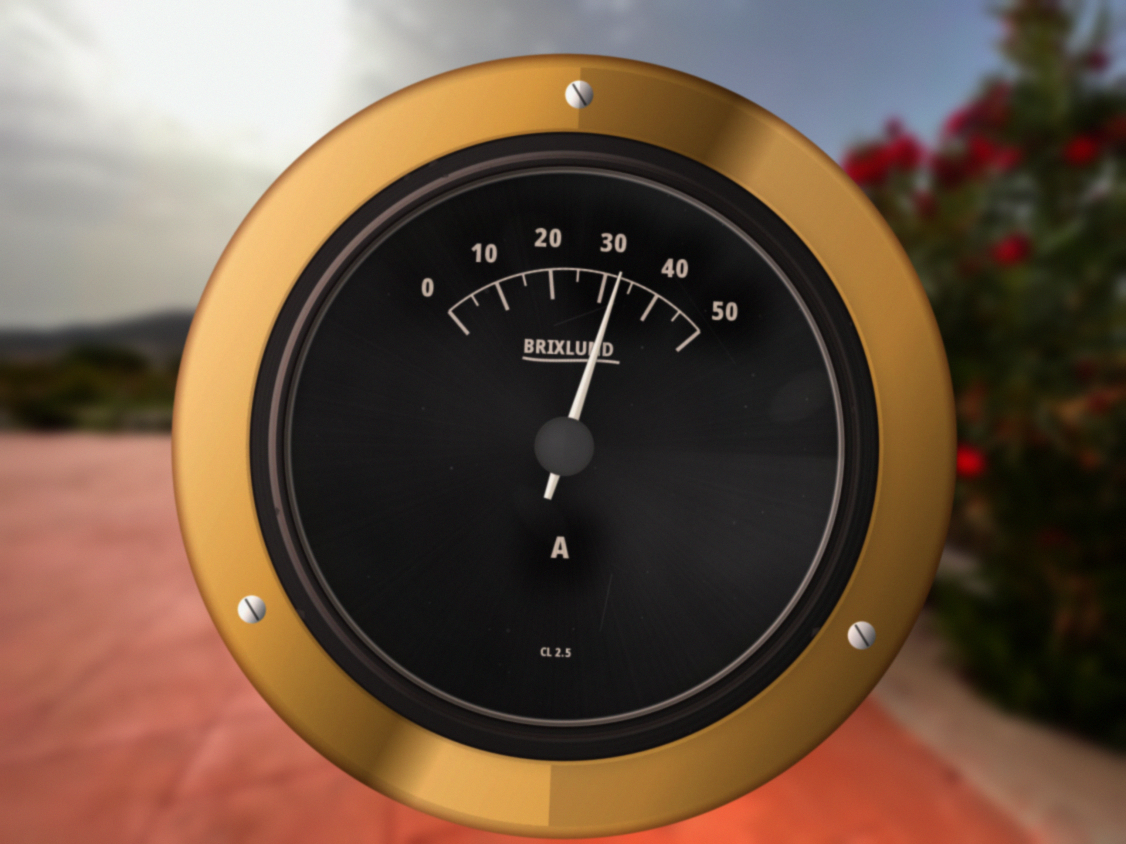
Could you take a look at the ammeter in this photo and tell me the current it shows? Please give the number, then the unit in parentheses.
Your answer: 32.5 (A)
